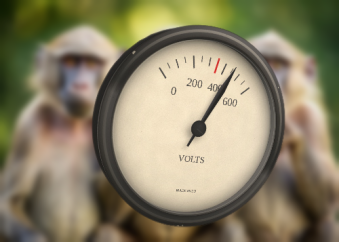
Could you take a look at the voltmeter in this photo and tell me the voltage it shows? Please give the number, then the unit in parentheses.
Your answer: 450 (V)
